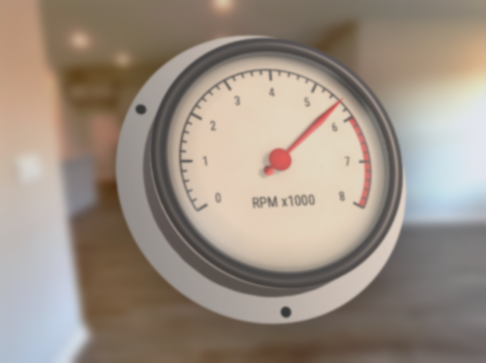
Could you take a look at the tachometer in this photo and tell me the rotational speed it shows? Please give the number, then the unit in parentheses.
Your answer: 5600 (rpm)
